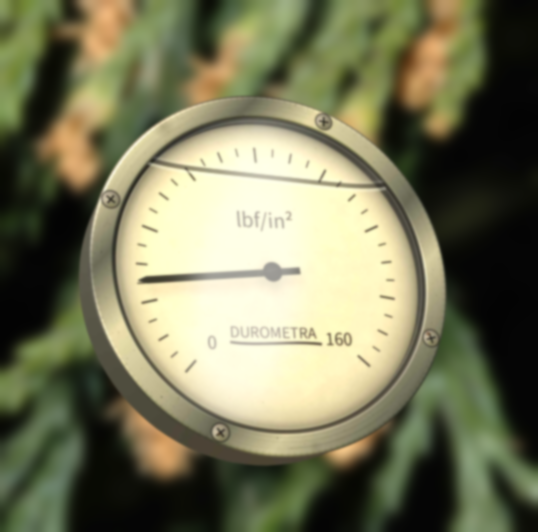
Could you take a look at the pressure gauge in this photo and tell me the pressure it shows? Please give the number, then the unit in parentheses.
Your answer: 25 (psi)
